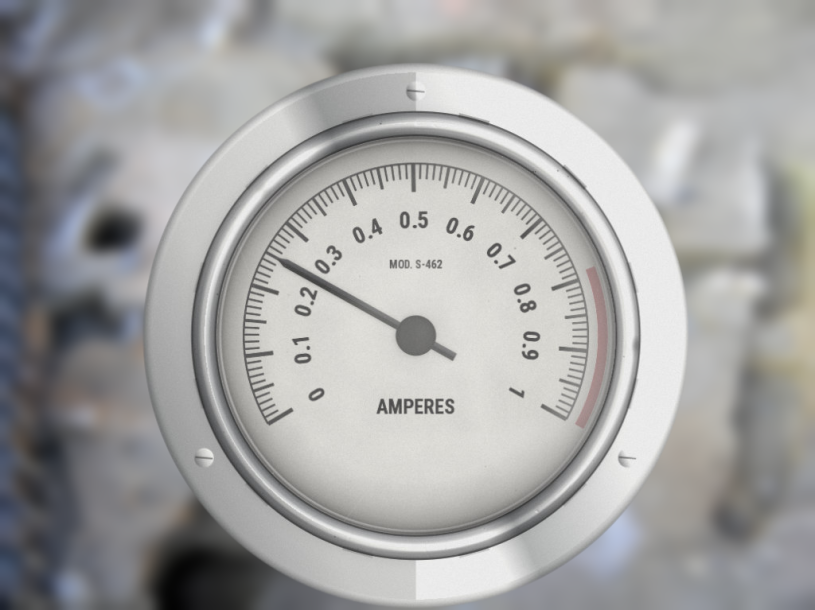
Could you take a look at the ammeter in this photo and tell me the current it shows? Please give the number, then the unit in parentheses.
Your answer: 0.25 (A)
